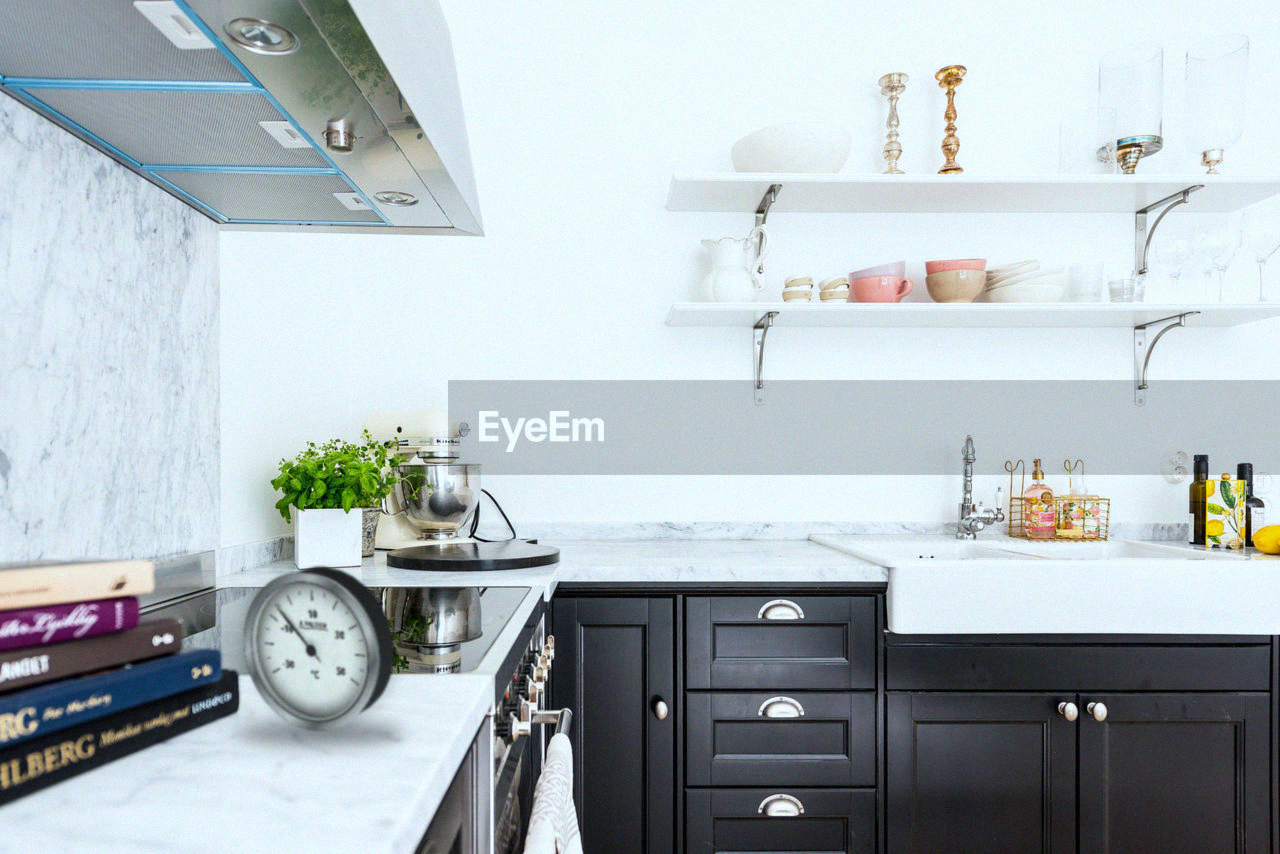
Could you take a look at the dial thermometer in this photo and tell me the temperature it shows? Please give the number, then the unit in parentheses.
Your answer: -5 (°C)
